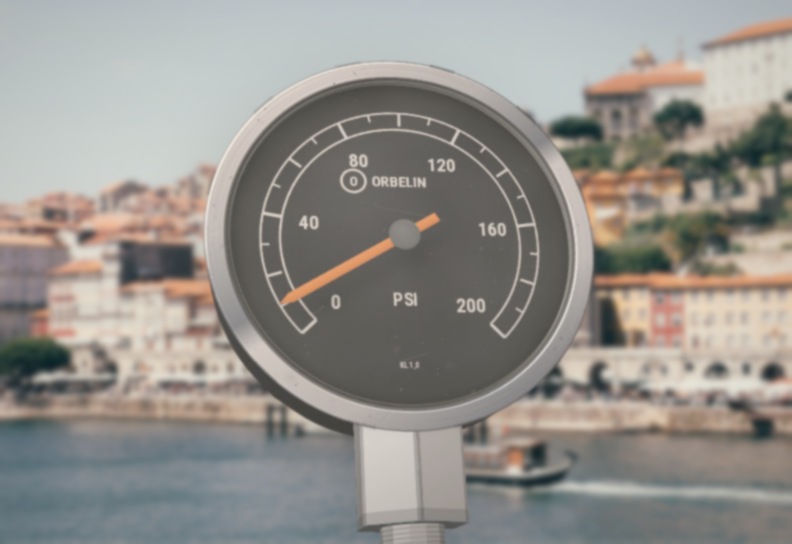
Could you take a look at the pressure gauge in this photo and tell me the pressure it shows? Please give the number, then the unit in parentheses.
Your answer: 10 (psi)
